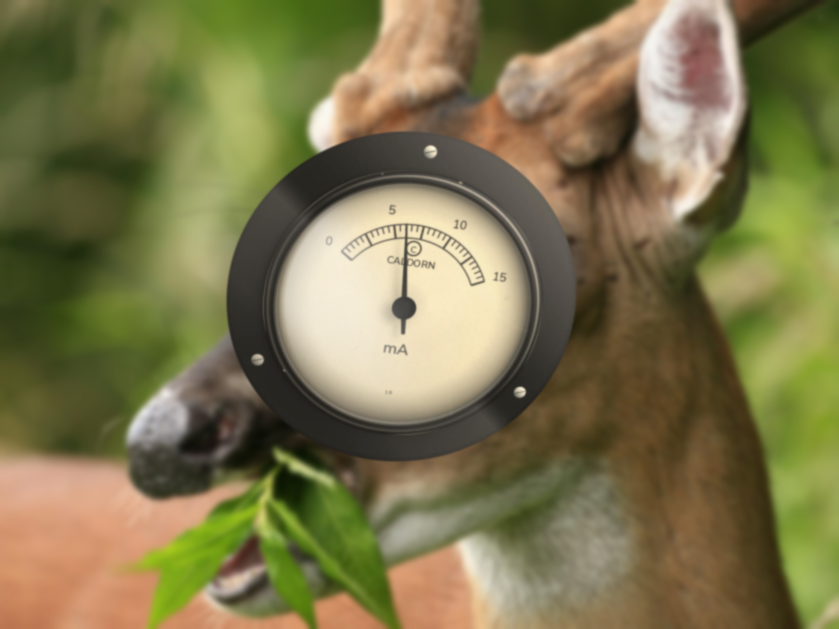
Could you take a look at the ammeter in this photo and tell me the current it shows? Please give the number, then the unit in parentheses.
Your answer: 6 (mA)
